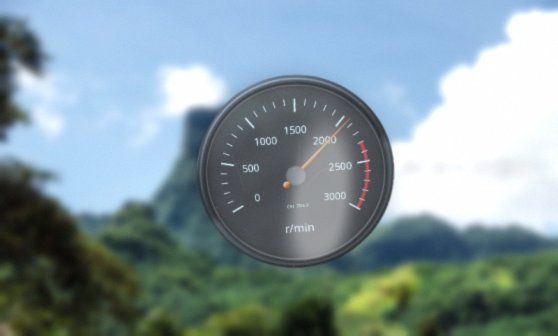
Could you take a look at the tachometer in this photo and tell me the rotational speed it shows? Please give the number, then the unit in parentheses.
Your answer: 2050 (rpm)
